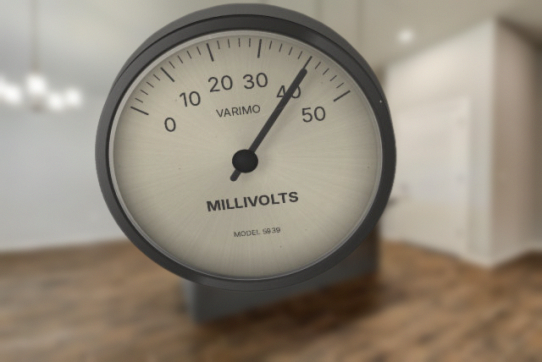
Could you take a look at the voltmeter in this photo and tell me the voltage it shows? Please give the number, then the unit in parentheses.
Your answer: 40 (mV)
